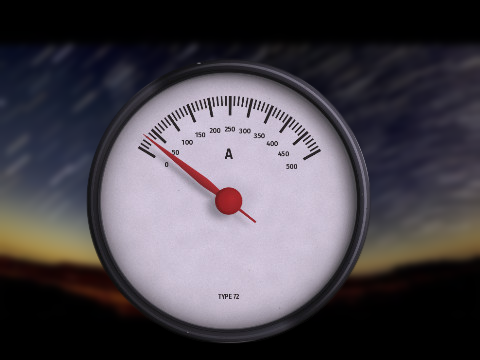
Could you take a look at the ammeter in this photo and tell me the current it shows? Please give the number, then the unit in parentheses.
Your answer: 30 (A)
